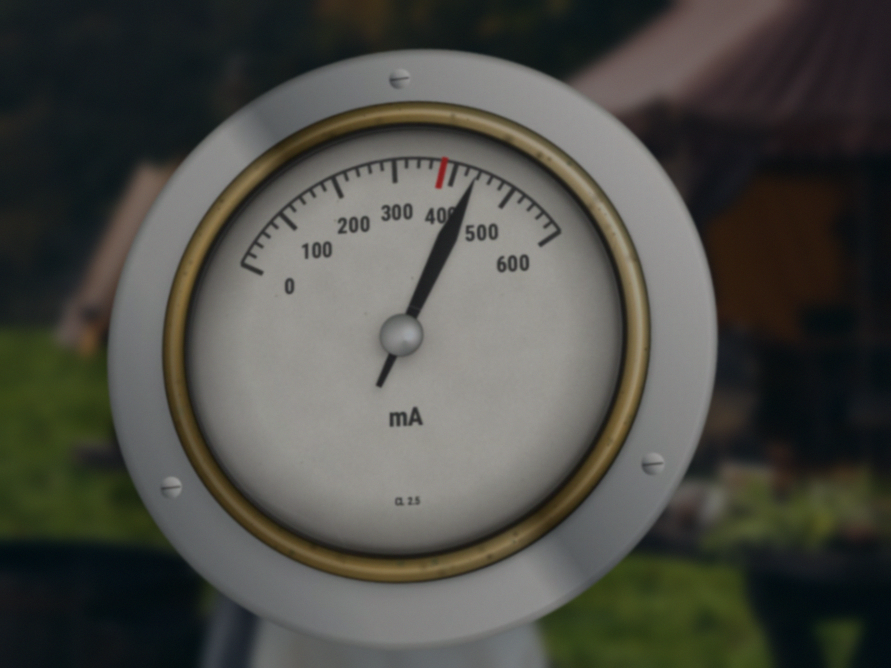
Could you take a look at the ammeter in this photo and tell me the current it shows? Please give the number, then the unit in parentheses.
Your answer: 440 (mA)
